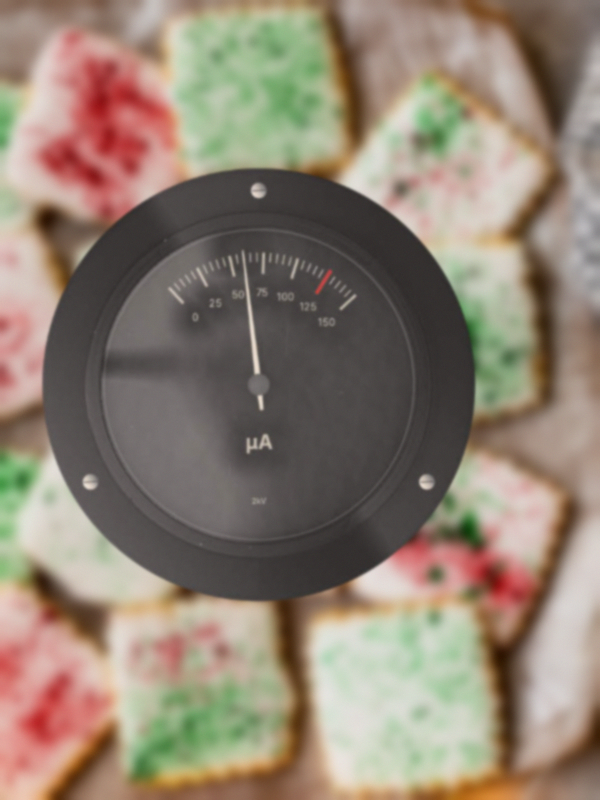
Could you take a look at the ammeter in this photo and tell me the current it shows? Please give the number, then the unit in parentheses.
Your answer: 60 (µA)
